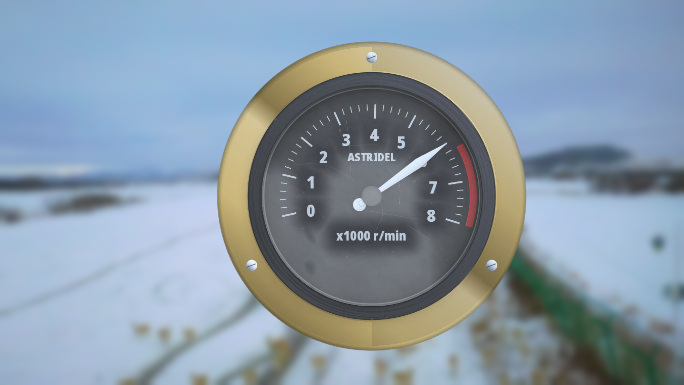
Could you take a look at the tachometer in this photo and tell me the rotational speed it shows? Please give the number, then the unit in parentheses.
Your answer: 6000 (rpm)
